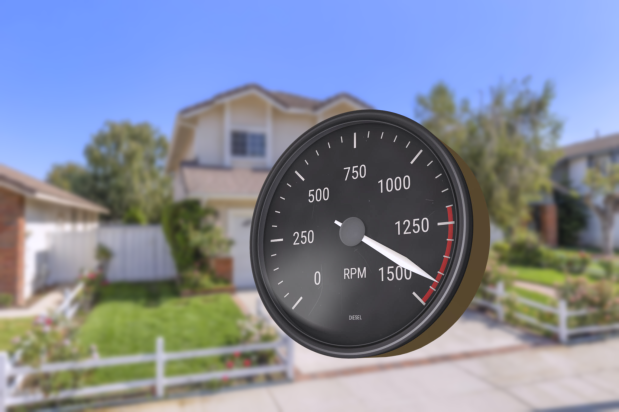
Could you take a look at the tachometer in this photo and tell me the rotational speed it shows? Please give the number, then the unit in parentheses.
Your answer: 1425 (rpm)
